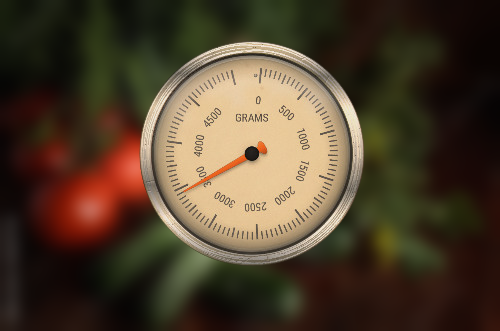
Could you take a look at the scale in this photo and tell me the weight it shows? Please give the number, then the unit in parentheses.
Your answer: 3450 (g)
